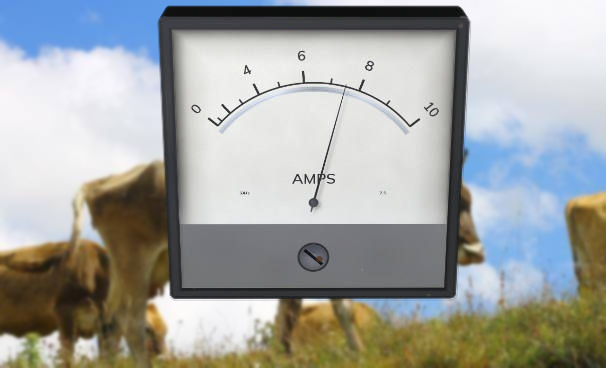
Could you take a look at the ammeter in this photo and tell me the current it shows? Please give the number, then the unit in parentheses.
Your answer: 7.5 (A)
